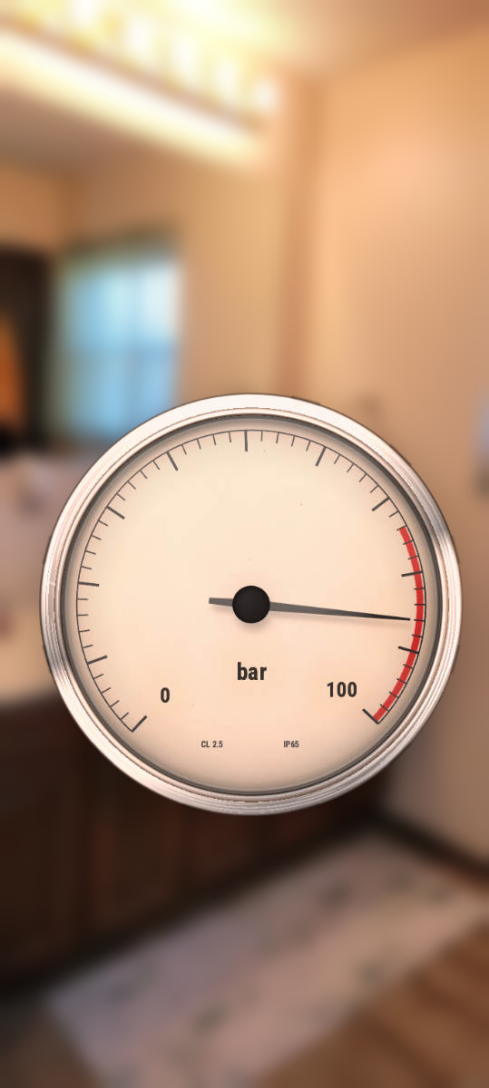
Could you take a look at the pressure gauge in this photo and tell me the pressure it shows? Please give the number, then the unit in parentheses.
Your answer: 86 (bar)
